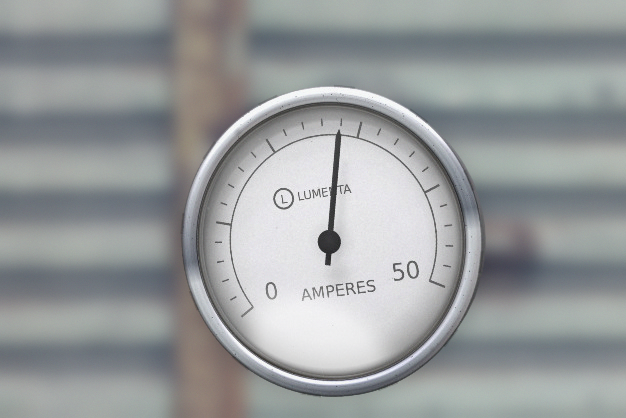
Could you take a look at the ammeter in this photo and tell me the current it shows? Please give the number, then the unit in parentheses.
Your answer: 28 (A)
